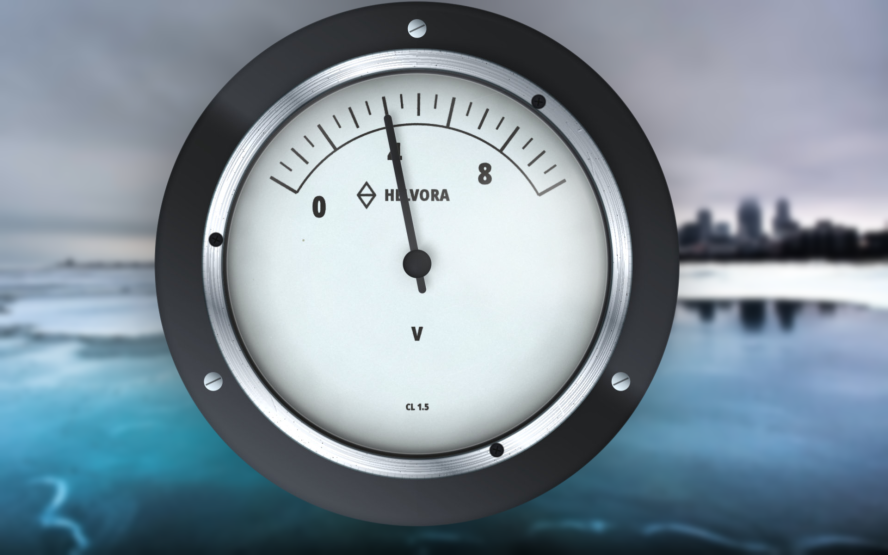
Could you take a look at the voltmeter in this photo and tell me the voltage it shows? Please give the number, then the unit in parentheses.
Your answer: 4 (V)
